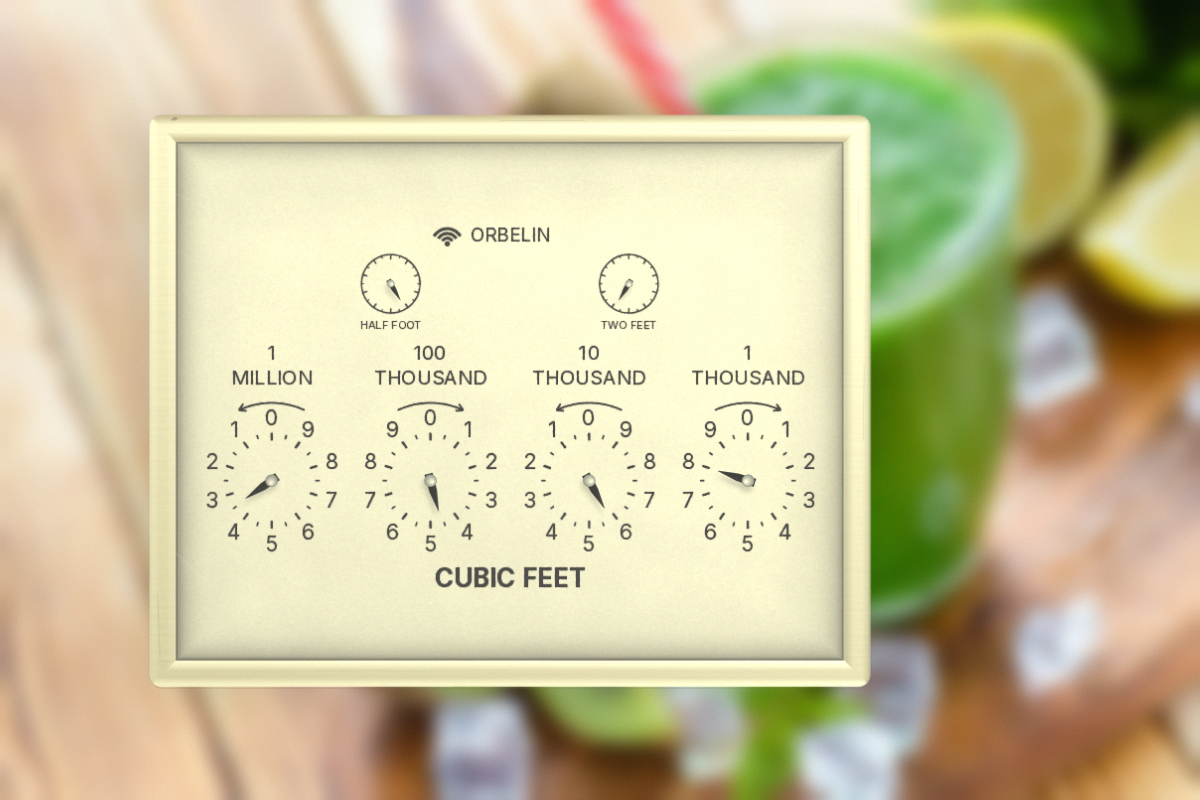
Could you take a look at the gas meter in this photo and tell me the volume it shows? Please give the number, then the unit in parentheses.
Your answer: 345800 (ft³)
